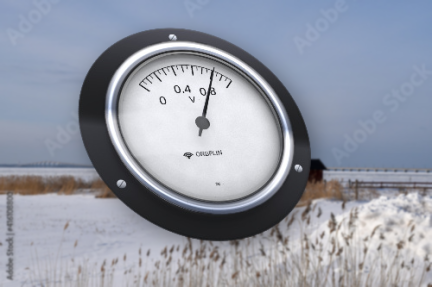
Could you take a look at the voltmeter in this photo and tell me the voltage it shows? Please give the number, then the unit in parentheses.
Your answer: 0.8 (V)
